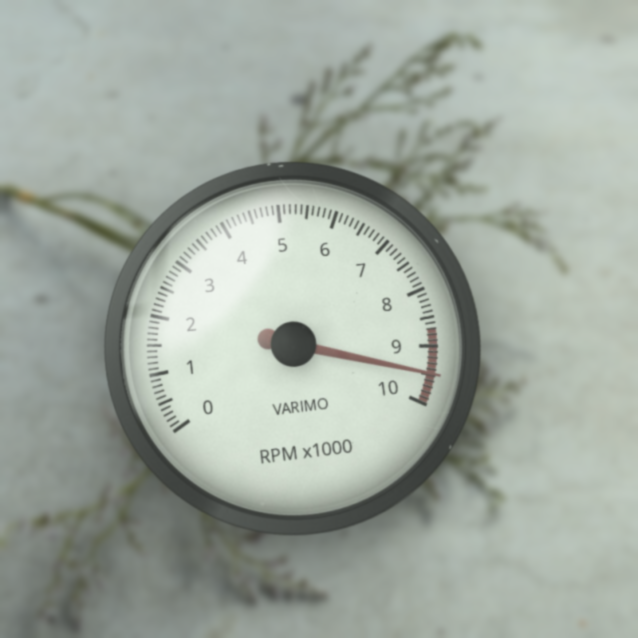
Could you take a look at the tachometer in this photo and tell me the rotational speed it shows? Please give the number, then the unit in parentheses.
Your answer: 9500 (rpm)
